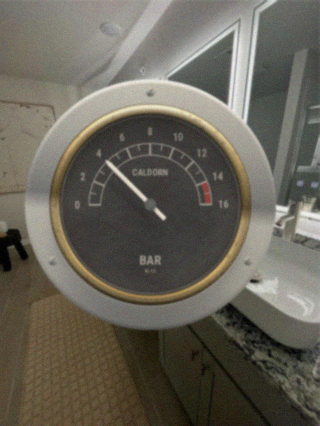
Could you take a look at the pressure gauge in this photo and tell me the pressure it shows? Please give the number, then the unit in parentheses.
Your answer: 4 (bar)
